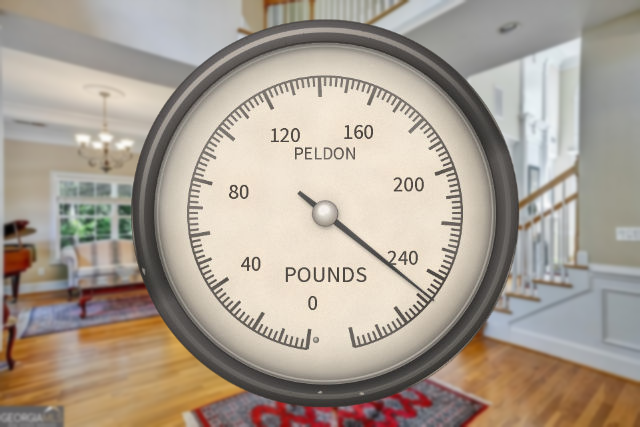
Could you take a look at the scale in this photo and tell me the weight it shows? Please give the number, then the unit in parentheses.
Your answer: 248 (lb)
